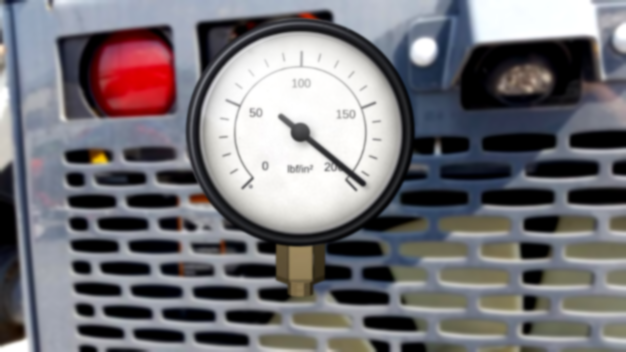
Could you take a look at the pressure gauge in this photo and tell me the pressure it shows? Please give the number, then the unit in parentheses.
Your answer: 195 (psi)
